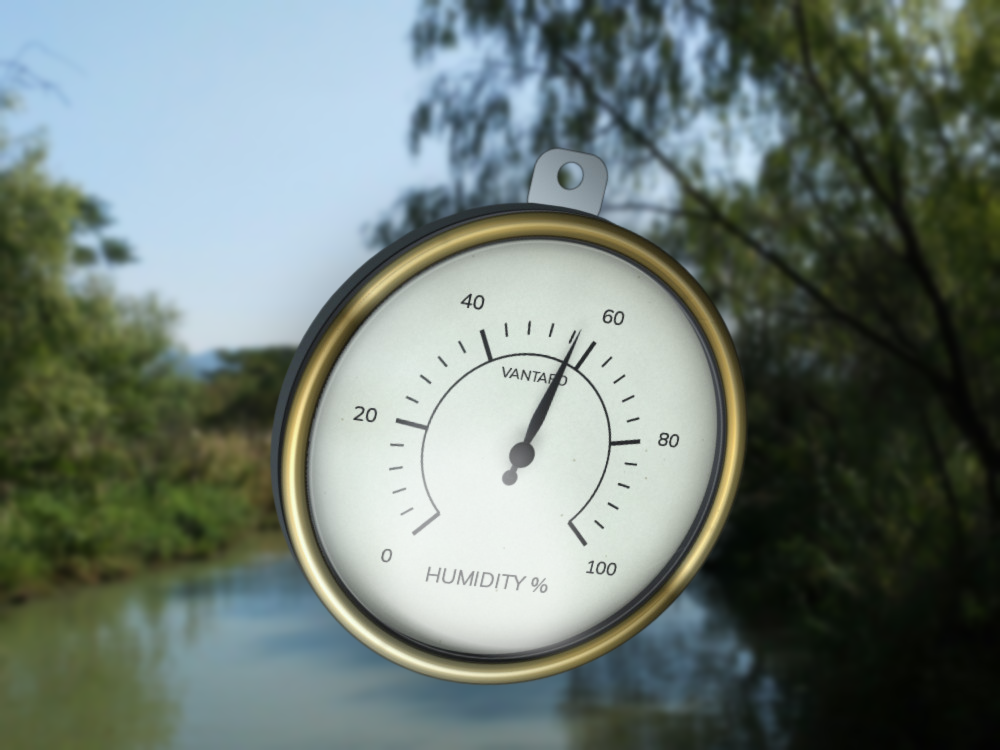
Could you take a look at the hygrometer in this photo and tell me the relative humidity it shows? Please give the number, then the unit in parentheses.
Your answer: 56 (%)
